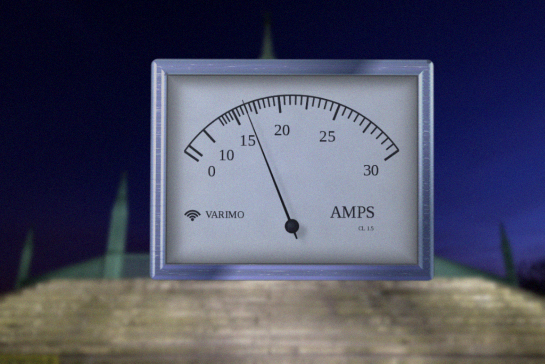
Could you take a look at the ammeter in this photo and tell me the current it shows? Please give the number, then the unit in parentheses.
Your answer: 16.5 (A)
